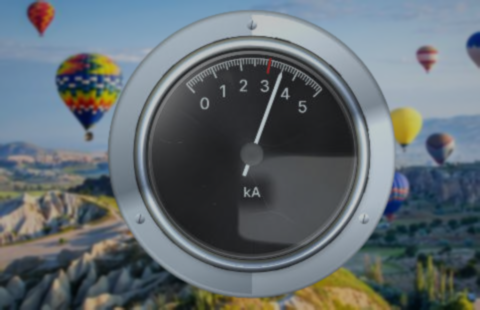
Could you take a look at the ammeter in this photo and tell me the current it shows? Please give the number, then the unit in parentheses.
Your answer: 3.5 (kA)
